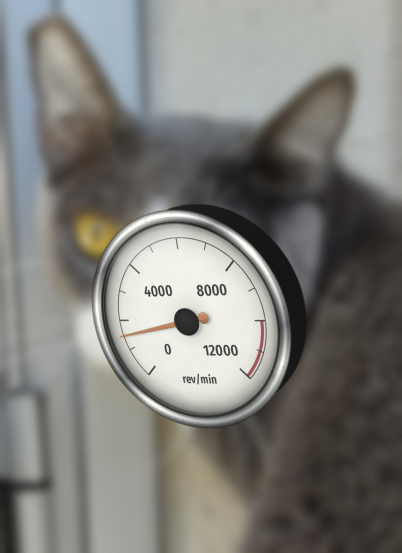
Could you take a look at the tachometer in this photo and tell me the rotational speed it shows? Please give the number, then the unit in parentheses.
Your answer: 1500 (rpm)
